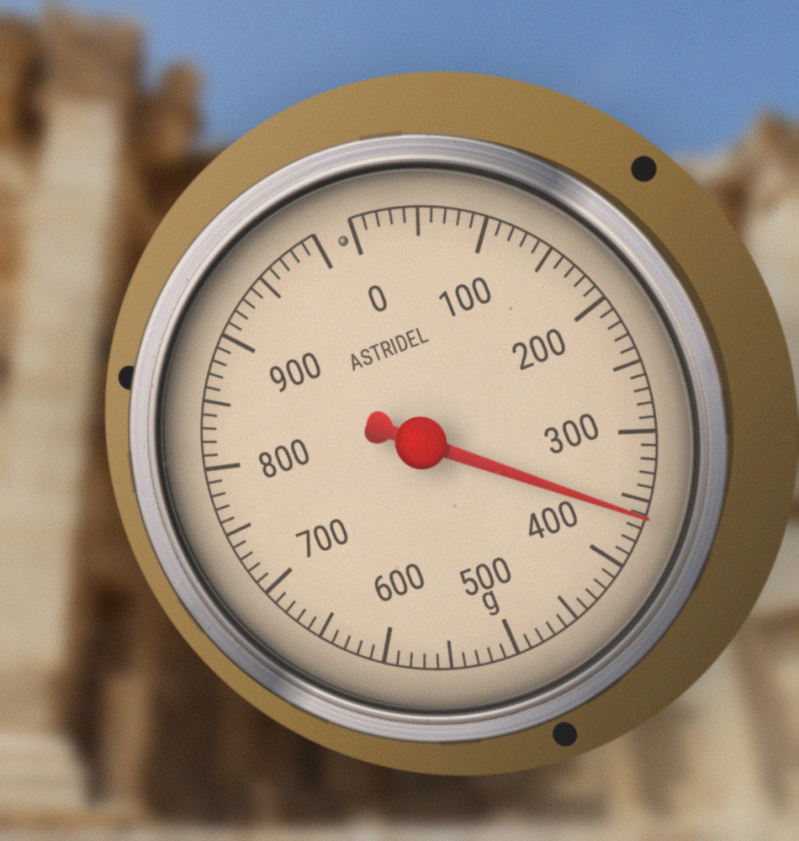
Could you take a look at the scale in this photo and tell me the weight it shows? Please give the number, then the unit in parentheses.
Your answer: 360 (g)
